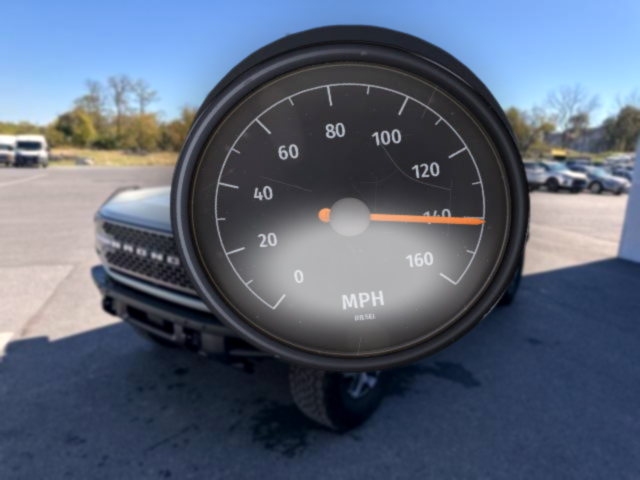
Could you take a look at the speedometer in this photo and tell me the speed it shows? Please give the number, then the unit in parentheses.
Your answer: 140 (mph)
